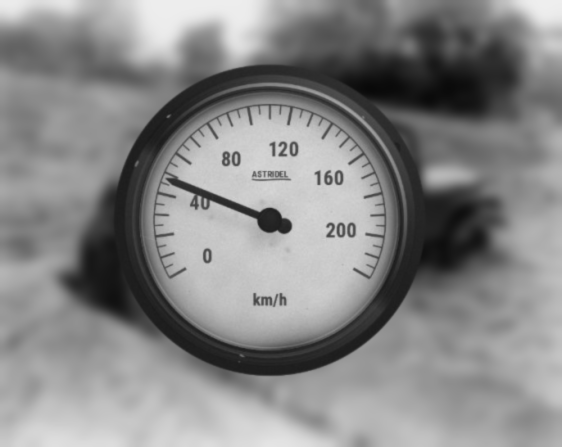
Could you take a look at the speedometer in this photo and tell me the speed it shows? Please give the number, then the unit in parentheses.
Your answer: 47.5 (km/h)
